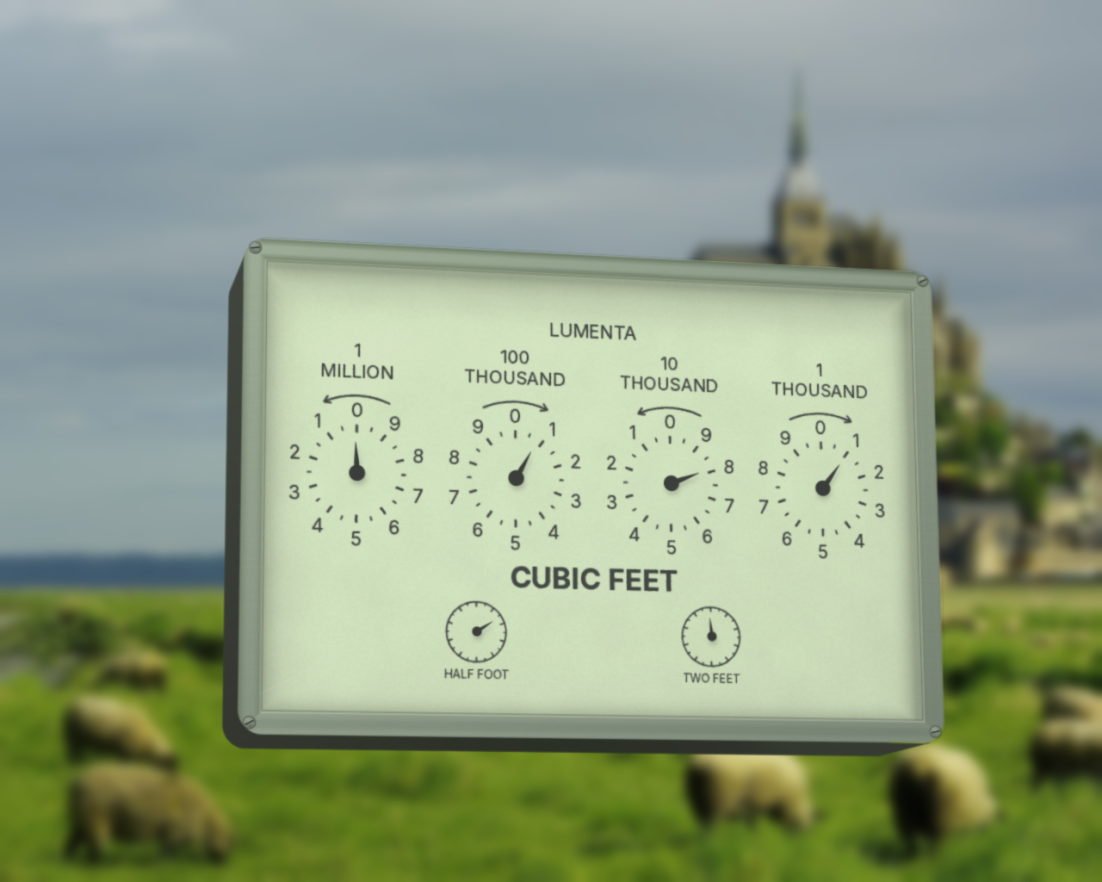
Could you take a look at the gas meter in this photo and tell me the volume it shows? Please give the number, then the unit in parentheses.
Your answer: 8100 (ft³)
